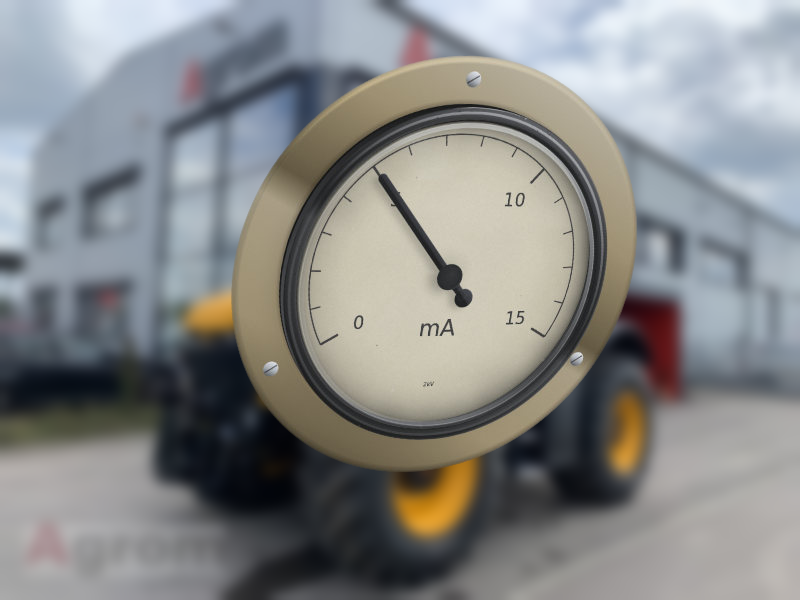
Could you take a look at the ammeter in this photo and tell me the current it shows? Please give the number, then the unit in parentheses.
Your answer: 5 (mA)
